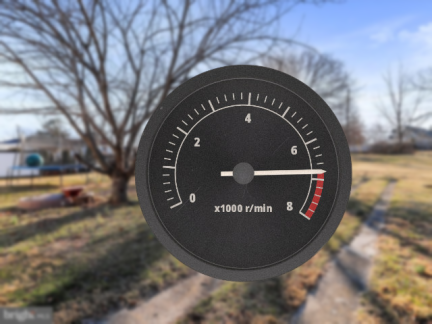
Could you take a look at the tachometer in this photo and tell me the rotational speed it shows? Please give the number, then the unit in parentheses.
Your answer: 6800 (rpm)
